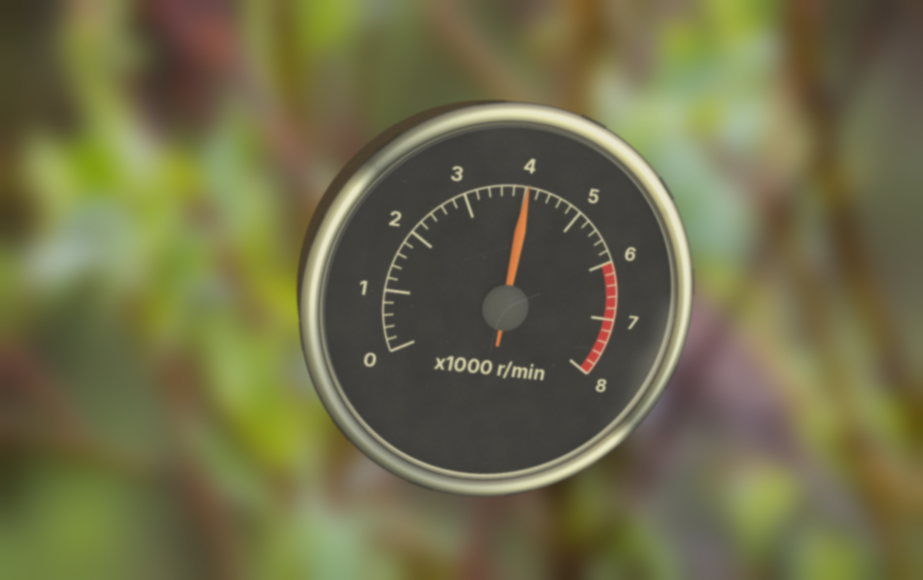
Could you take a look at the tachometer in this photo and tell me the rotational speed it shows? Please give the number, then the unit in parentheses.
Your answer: 4000 (rpm)
